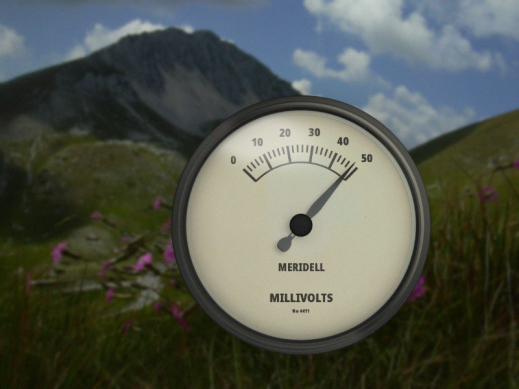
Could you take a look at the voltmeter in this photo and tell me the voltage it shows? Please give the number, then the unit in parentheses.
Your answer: 48 (mV)
